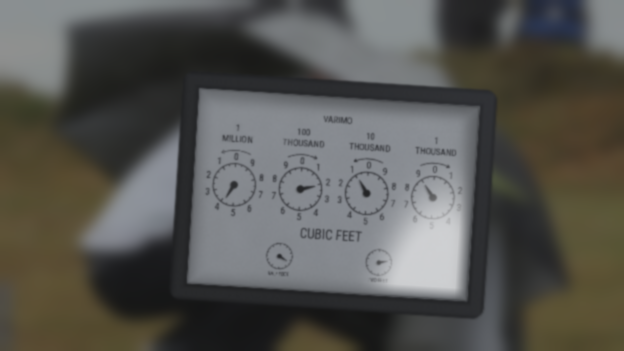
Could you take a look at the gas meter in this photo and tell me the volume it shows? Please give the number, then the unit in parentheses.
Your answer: 420900 (ft³)
